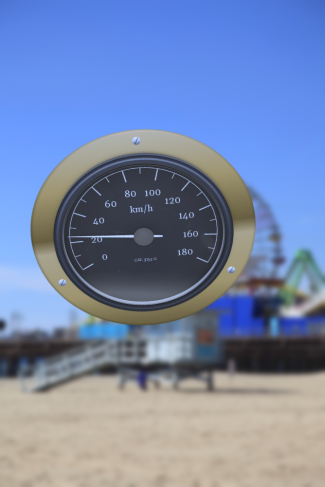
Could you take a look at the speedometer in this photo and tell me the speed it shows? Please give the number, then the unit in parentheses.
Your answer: 25 (km/h)
